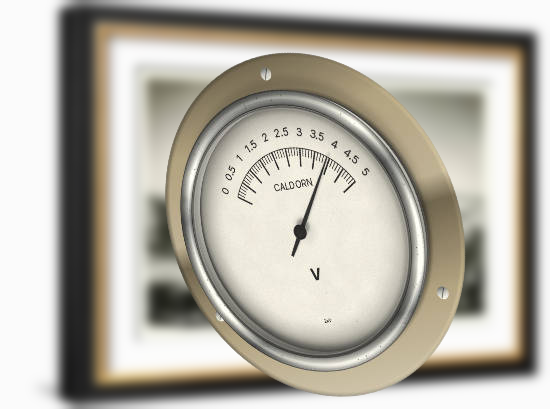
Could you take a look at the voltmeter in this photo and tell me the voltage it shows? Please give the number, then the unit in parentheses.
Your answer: 4 (V)
